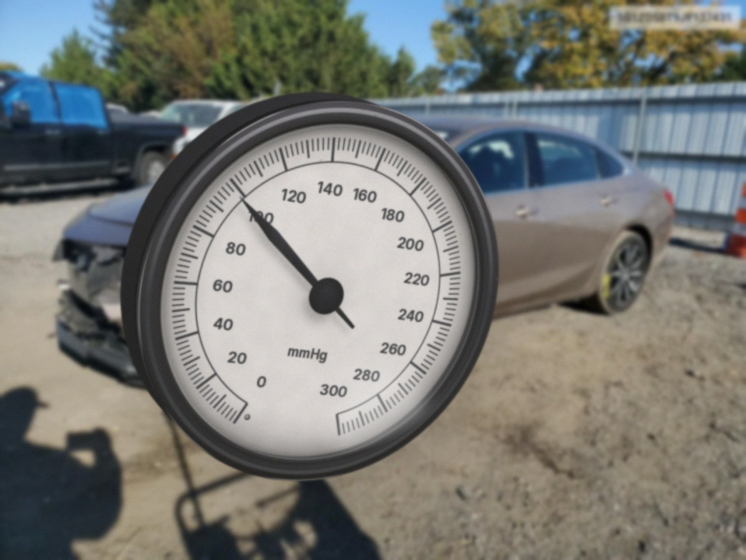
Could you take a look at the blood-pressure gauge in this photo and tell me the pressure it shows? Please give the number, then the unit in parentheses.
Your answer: 98 (mmHg)
